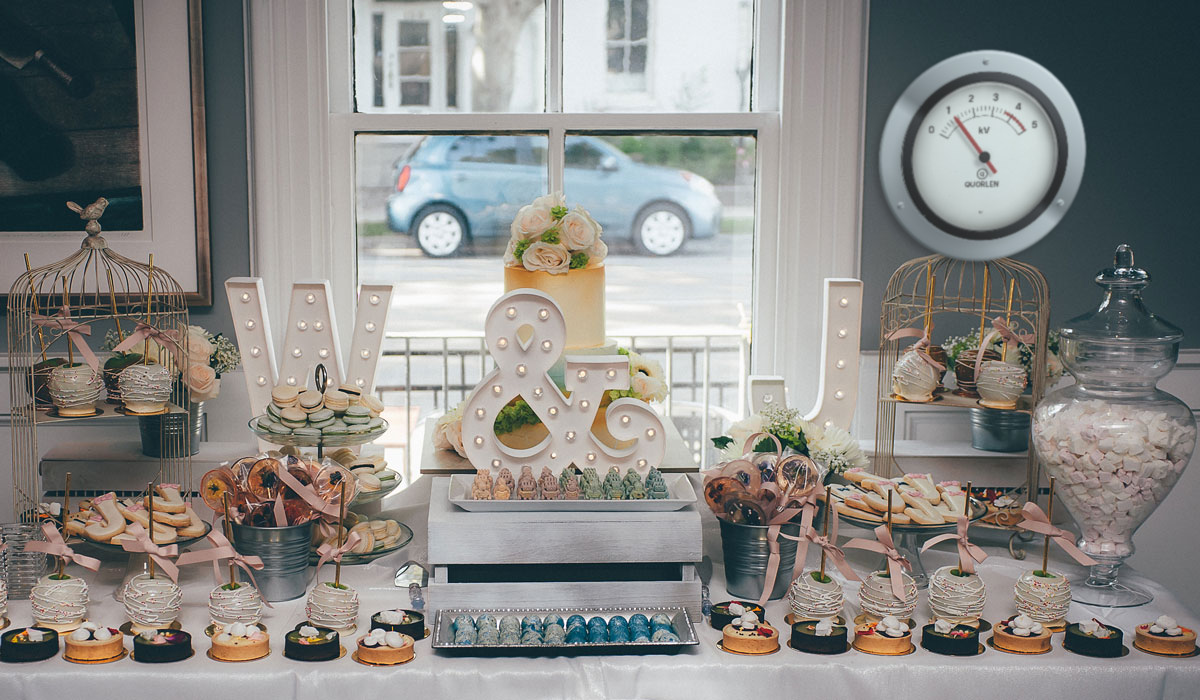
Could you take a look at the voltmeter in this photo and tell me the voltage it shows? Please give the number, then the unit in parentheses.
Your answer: 1 (kV)
